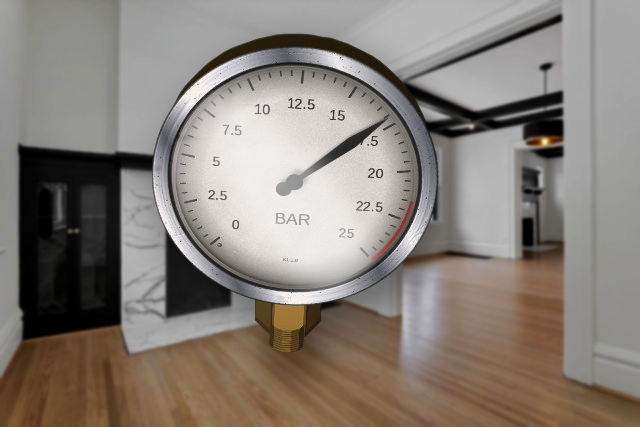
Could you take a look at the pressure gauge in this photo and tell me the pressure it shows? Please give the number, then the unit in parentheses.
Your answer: 17 (bar)
